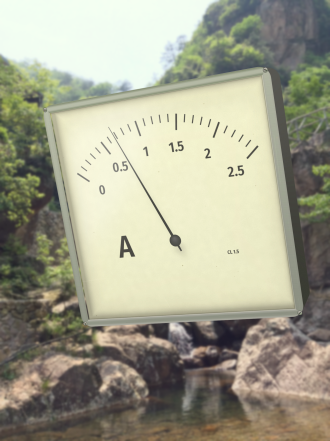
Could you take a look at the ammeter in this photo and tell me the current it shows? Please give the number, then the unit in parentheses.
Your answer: 0.7 (A)
